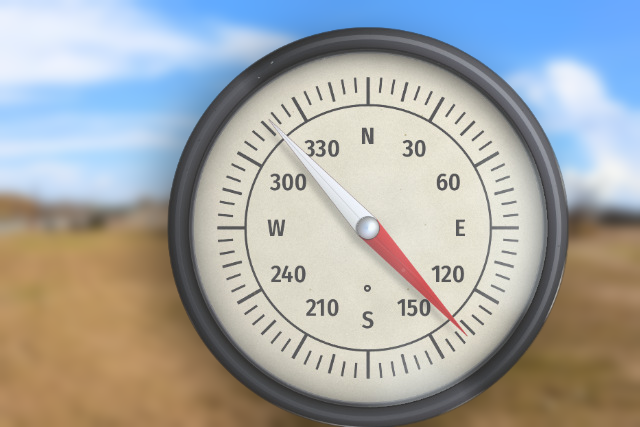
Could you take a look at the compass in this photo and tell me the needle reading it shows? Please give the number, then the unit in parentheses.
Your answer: 137.5 (°)
